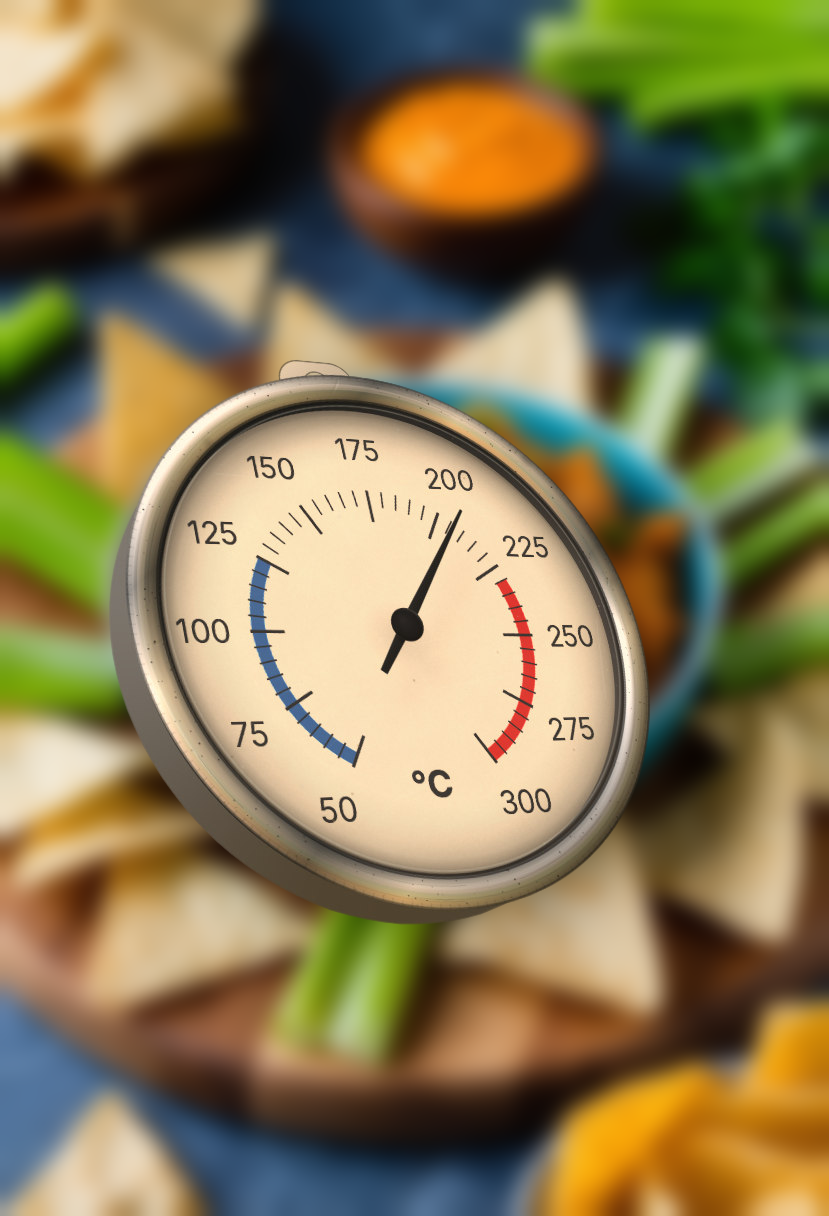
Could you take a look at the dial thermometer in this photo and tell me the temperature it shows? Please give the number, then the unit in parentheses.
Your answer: 205 (°C)
